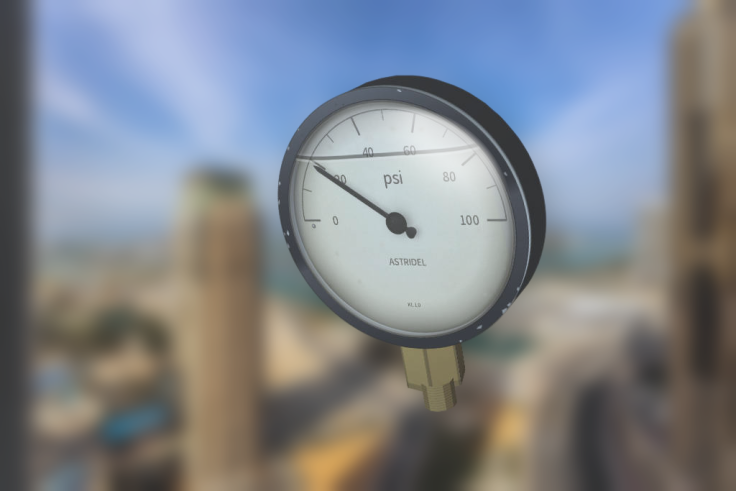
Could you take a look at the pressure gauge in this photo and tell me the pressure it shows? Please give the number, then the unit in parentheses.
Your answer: 20 (psi)
